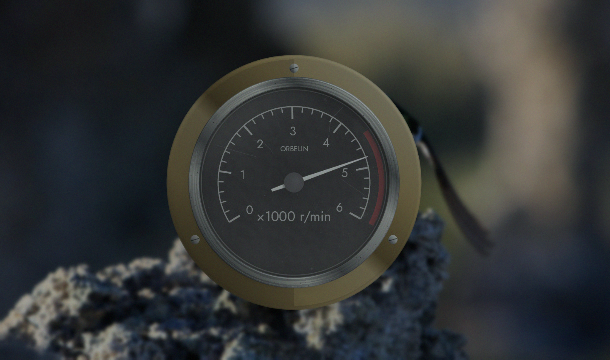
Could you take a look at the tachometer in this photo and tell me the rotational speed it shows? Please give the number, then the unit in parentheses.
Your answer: 4800 (rpm)
